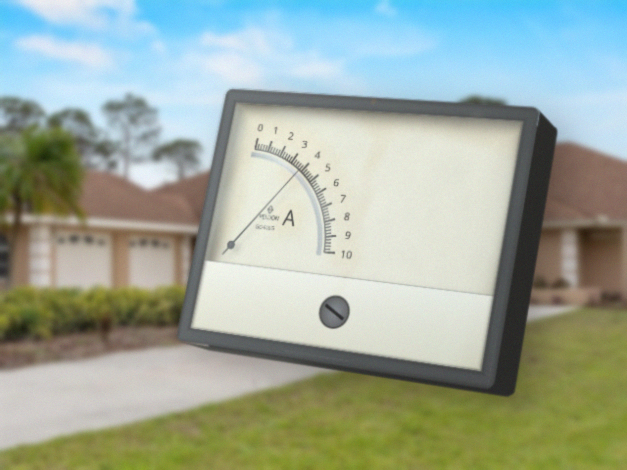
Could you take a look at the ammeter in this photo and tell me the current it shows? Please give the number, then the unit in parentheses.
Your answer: 4 (A)
